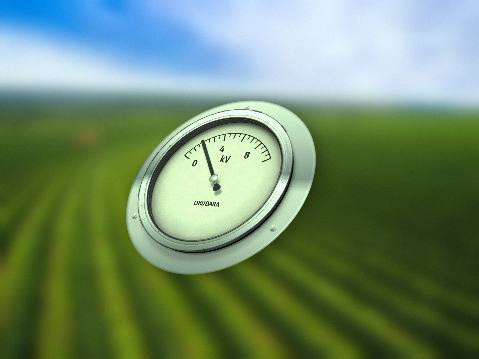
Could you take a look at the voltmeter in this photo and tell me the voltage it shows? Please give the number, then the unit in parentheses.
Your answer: 2 (kV)
